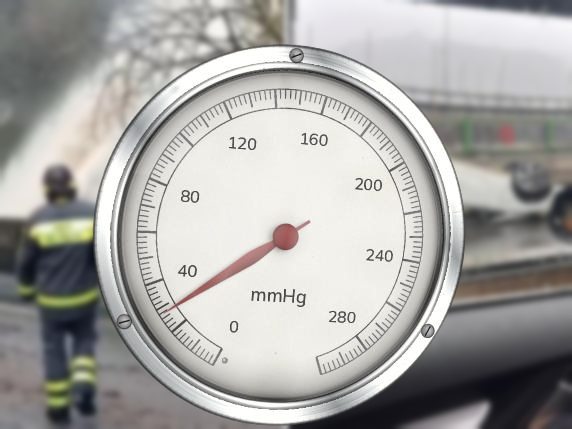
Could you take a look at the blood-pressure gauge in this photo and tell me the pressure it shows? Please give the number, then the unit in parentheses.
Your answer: 28 (mmHg)
